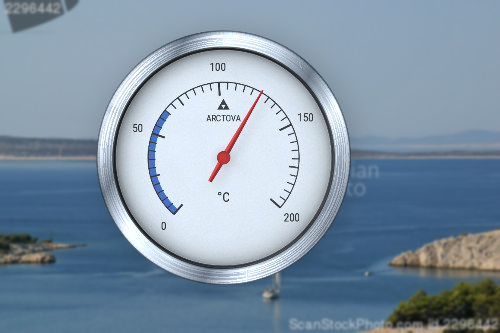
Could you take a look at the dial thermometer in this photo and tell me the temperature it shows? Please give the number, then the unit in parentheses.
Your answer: 125 (°C)
